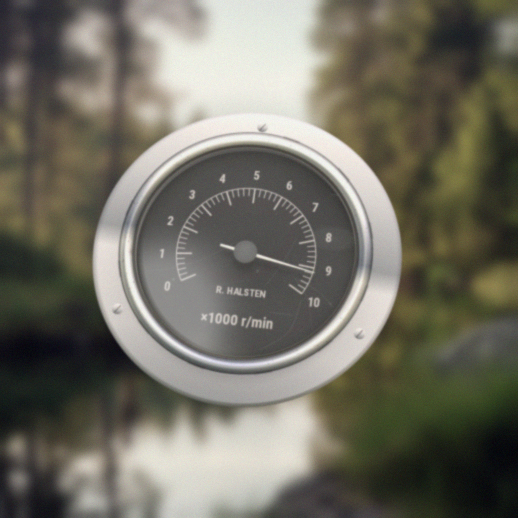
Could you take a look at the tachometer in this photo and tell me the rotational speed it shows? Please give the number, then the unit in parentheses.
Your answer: 9200 (rpm)
